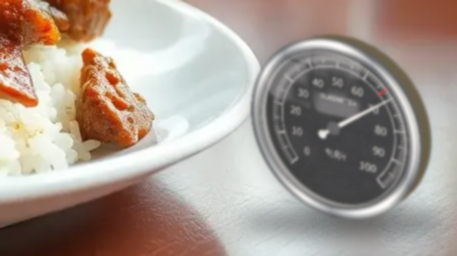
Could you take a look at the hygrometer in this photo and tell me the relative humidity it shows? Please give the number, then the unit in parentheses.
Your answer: 70 (%)
